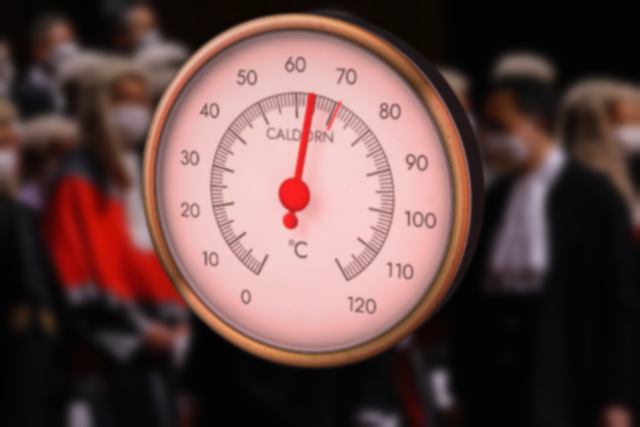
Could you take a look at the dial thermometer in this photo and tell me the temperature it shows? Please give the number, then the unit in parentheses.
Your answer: 65 (°C)
